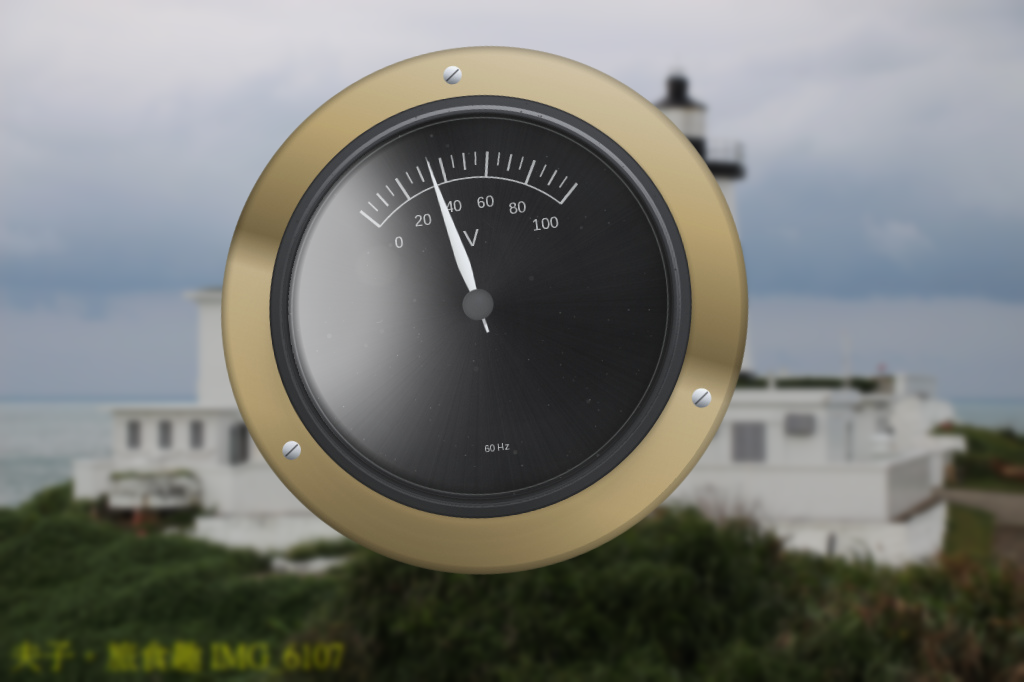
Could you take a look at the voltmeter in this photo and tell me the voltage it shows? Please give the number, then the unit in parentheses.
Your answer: 35 (V)
